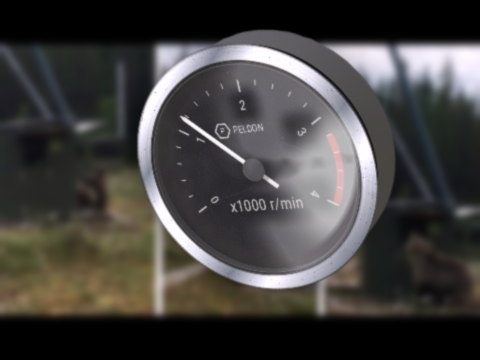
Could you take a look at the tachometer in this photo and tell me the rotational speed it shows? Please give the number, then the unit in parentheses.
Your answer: 1200 (rpm)
